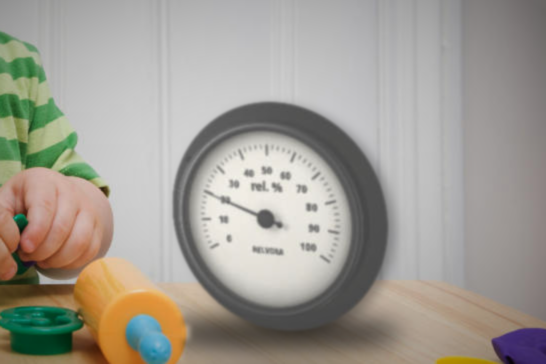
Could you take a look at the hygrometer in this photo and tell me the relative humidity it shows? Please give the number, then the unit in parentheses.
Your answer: 20 (%)
